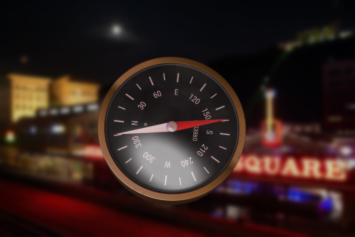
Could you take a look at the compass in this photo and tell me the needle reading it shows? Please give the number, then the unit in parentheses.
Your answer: 165 (°)
